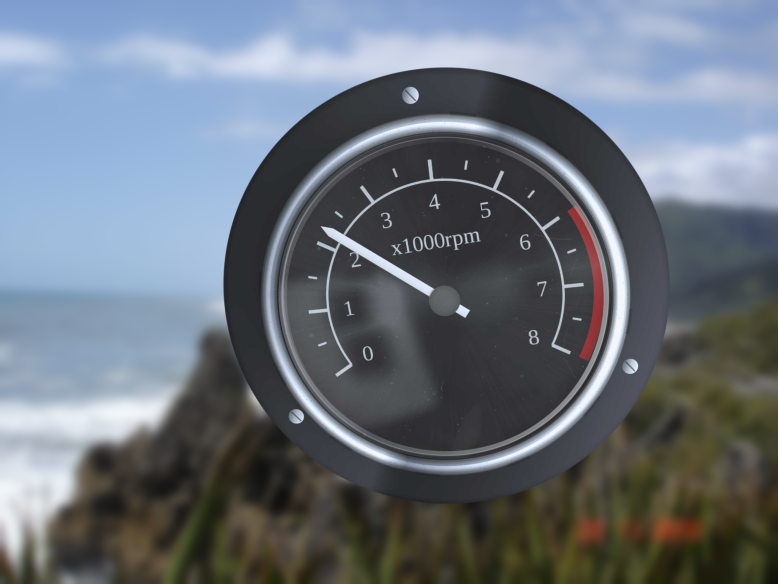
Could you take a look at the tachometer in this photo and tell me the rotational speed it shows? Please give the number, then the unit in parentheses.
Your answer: 2250 (rpm)
